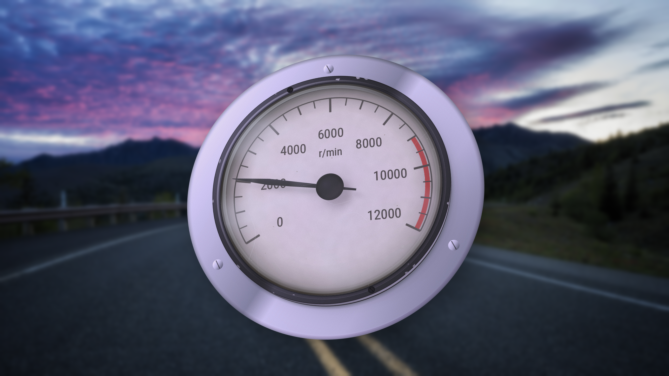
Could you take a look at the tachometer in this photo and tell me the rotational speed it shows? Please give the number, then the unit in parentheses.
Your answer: 2000 (rpm)
